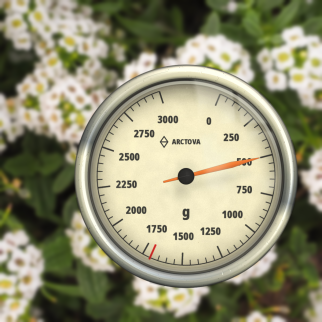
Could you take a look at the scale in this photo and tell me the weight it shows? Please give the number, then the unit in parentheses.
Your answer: 500 (g)
